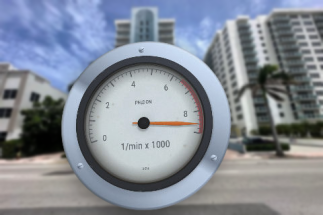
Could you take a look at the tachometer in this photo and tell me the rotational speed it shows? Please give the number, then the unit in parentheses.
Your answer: 8600 (rpm)
